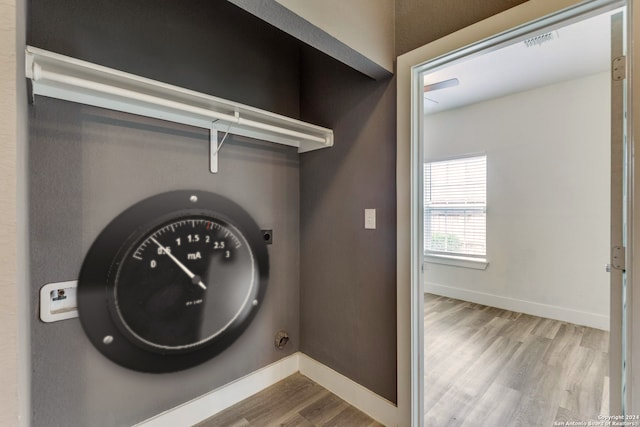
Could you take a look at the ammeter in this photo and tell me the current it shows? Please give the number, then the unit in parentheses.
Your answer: 0.5 (mA)
